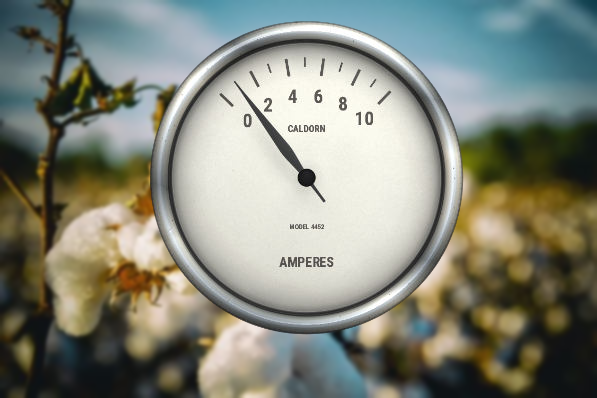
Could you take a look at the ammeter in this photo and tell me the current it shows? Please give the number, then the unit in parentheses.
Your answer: 1 (A)
